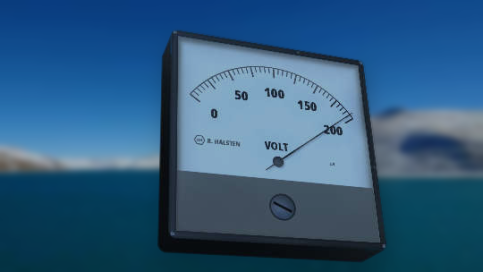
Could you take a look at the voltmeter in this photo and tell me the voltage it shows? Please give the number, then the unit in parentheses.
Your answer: 195 (V)
